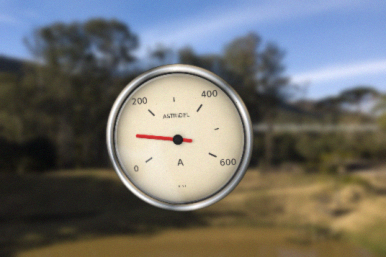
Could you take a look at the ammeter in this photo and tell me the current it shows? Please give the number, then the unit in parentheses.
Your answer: 100 (A)
